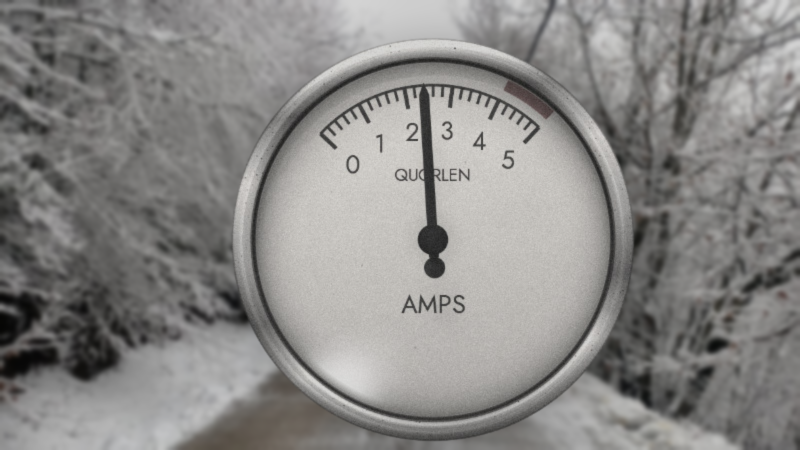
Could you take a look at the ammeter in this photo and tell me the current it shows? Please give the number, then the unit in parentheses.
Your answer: 2.4 (A)
